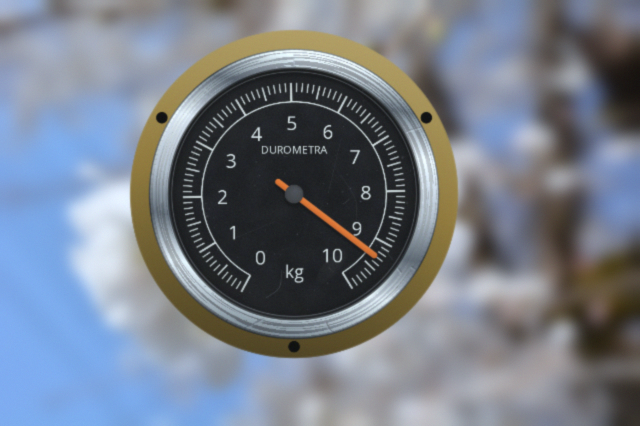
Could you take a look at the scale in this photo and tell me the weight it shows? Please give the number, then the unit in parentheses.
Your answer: 9.3 (kg)
